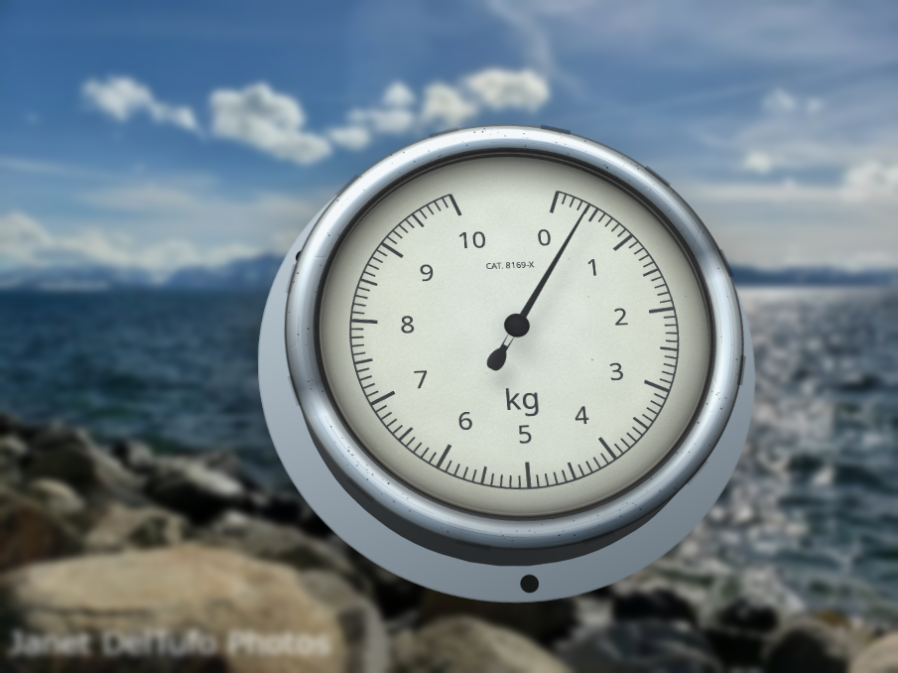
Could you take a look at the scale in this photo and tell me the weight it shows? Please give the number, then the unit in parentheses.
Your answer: 0.4 (kg)
